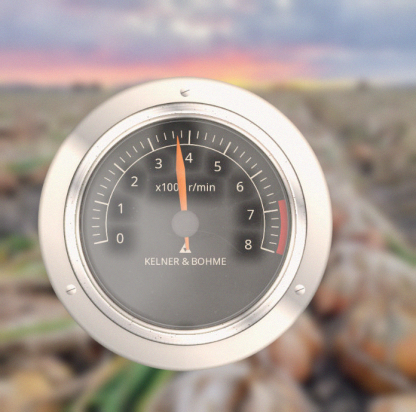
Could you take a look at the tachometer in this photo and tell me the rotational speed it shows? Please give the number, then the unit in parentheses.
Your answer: 3700 (rpm)
